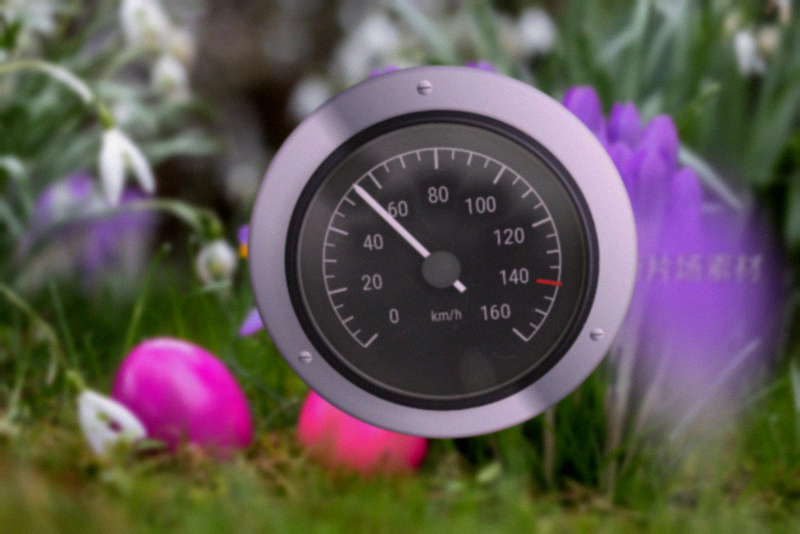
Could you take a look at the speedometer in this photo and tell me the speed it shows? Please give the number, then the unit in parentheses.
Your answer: 55 (km/h)
